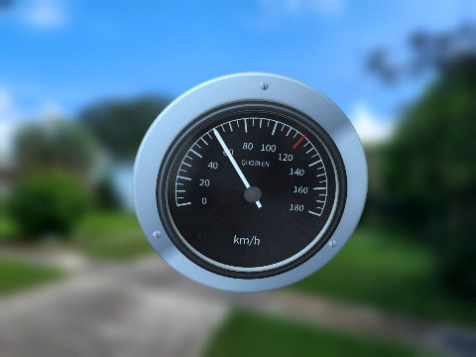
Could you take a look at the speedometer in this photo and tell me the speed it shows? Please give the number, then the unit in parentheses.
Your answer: 60 (km/h)
